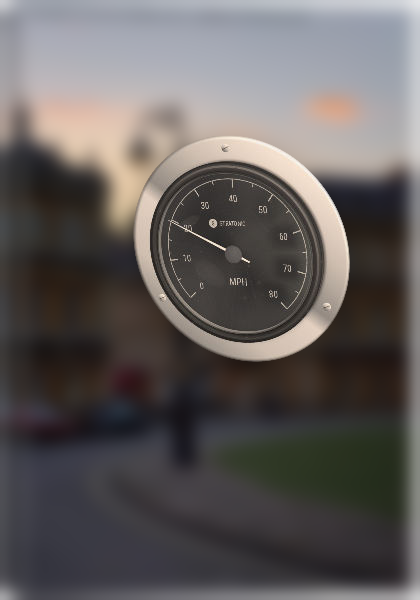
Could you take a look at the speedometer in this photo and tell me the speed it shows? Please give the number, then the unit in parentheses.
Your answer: 20 (mph)
